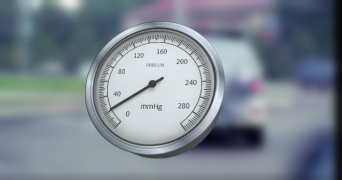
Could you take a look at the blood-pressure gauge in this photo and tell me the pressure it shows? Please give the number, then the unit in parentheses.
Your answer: 20 (mmHg)
